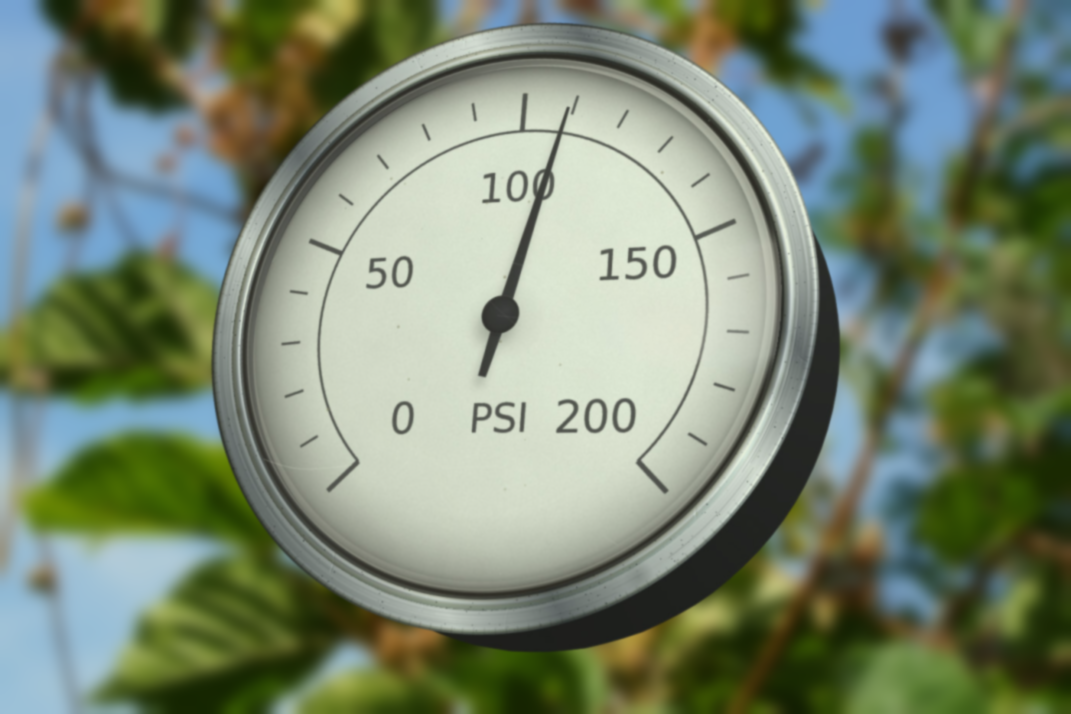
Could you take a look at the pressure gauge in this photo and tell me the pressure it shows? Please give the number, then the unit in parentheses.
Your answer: 110 (psi)
